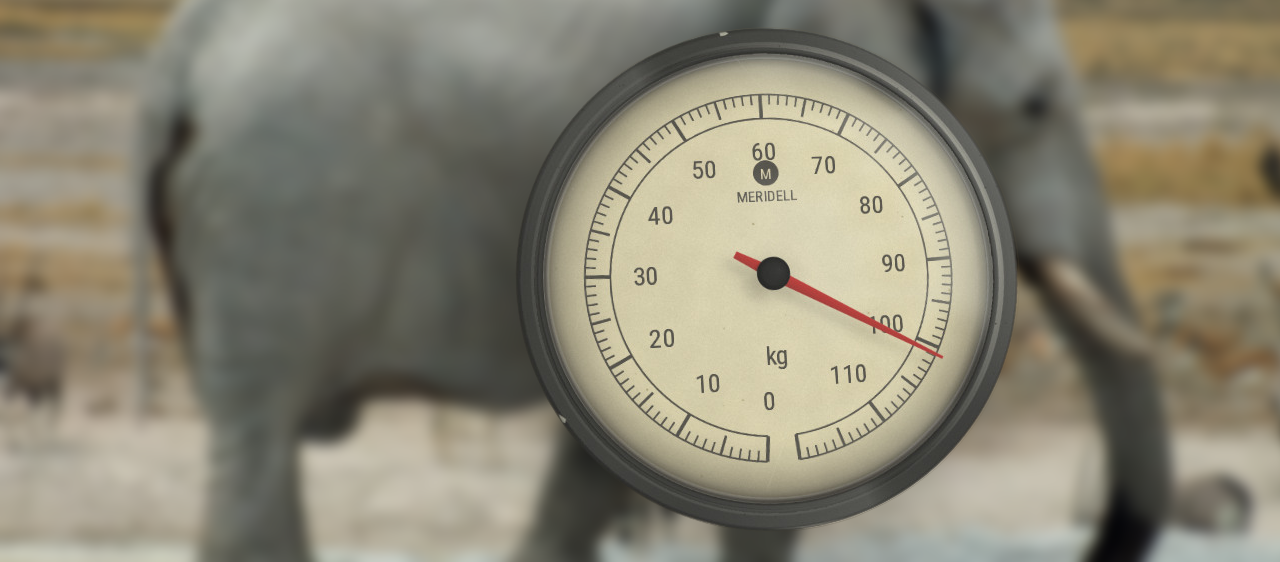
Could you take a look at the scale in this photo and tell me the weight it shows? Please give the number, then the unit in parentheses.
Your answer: 101 (kg)
